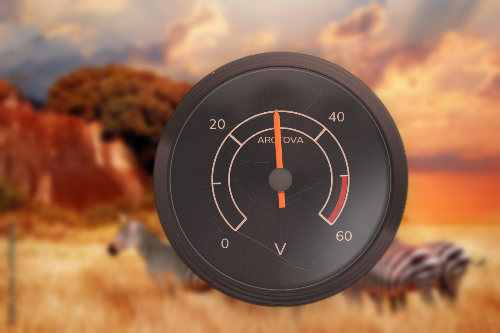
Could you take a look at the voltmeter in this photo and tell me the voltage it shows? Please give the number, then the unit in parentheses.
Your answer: 30 (V)
